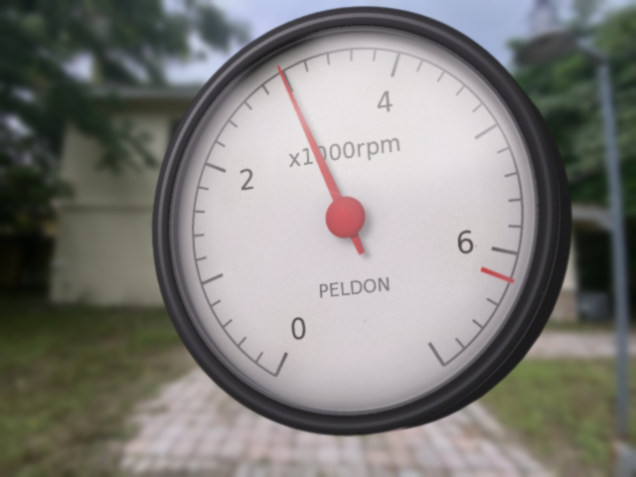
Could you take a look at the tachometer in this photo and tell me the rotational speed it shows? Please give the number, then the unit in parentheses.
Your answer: 3000 (rpm)
